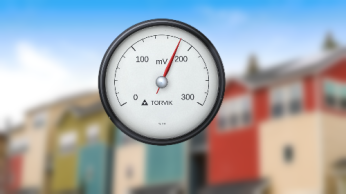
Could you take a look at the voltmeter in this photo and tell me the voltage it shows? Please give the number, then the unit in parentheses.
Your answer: 180 (mV)
